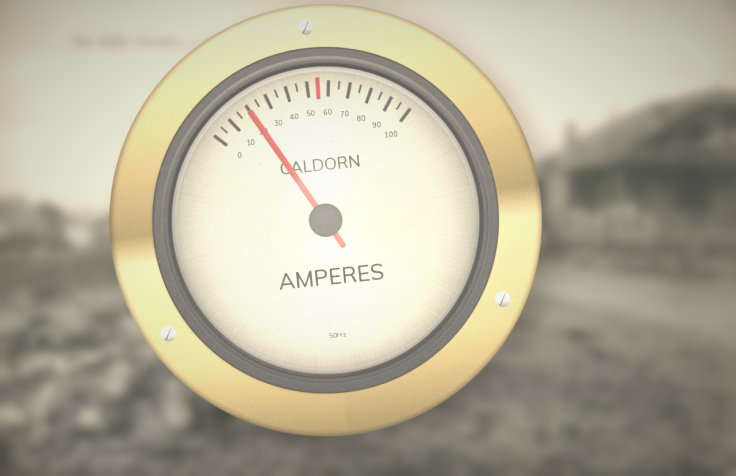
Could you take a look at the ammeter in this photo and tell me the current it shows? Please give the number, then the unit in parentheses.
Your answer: 20 (A)
